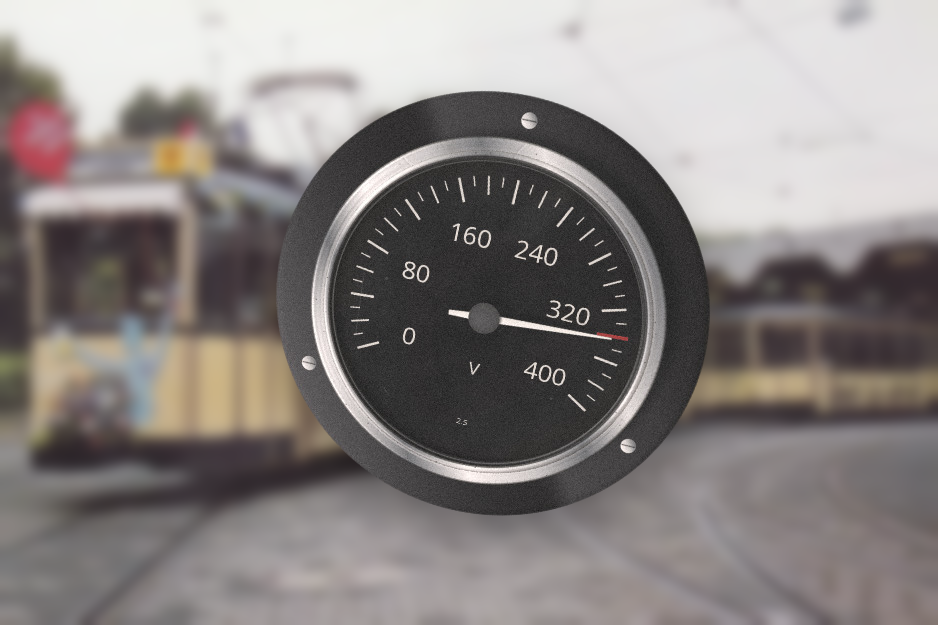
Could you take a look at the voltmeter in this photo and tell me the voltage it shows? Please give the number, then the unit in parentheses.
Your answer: 340 (V)
